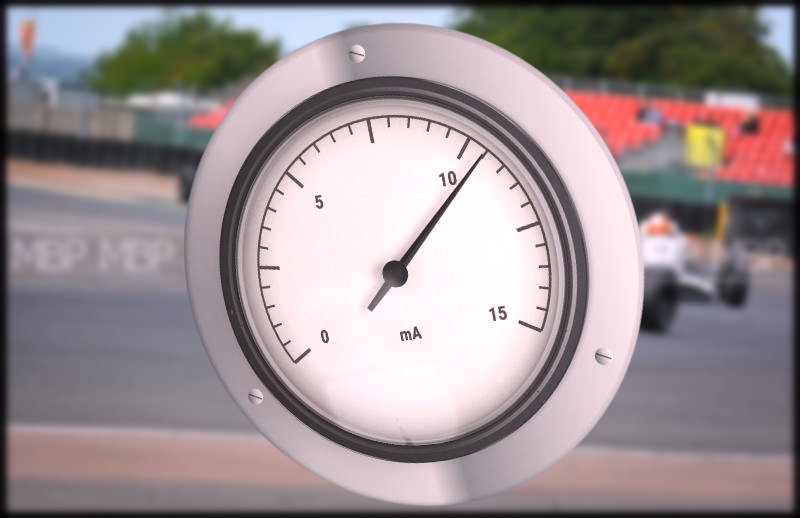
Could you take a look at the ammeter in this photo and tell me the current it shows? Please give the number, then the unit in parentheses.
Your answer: 10.5 (mA)
